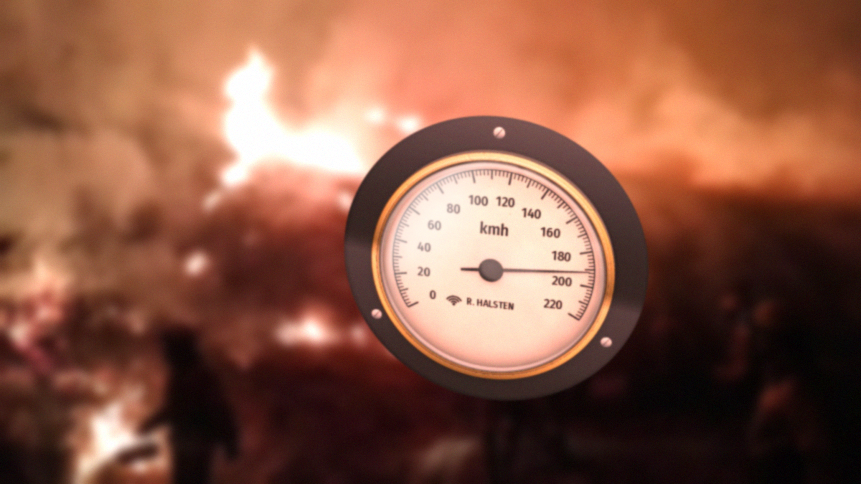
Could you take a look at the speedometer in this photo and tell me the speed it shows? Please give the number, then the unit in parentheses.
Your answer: 190 (km/h)
